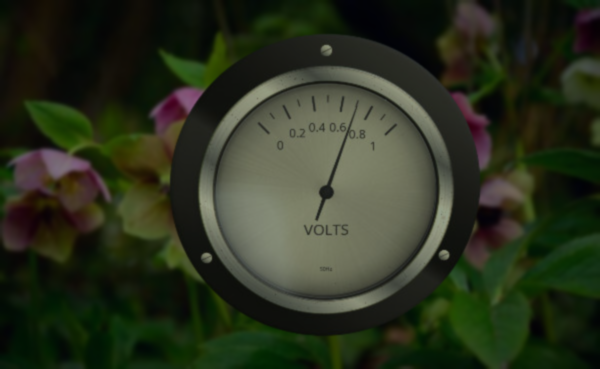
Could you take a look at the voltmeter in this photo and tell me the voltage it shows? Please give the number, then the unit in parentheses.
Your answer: 0.7 (V)
